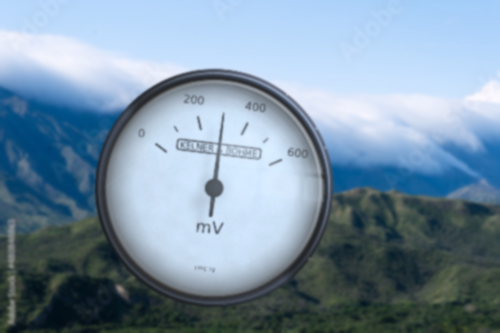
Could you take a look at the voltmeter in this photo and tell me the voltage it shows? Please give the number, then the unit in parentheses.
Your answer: 300 (mV)
